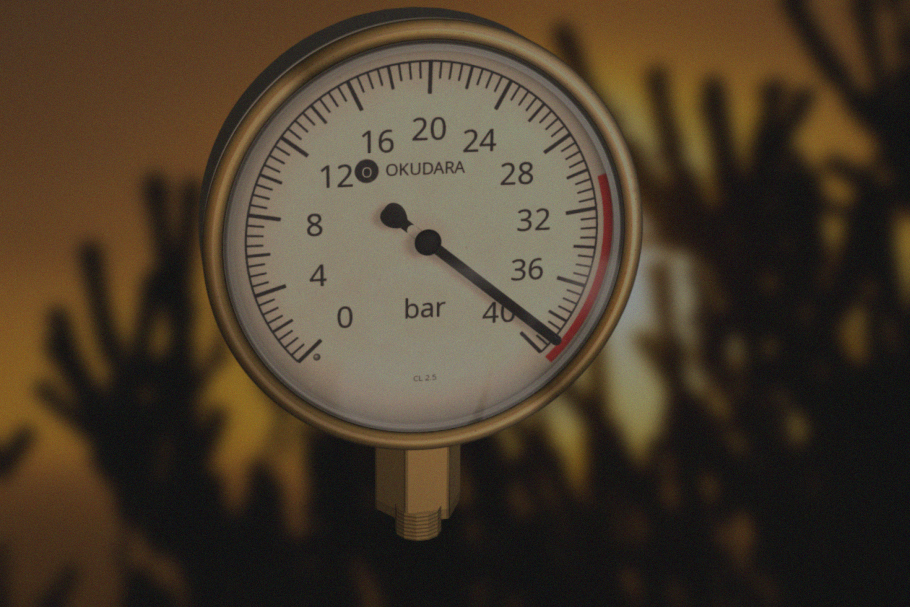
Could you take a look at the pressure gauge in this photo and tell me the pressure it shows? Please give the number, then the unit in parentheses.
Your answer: 39 (bar)
